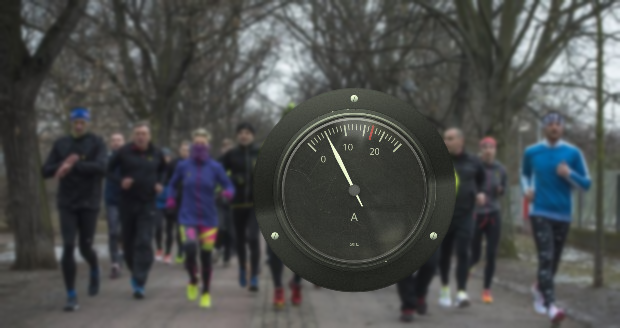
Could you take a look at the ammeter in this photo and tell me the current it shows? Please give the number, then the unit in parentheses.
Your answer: 5 (A)
